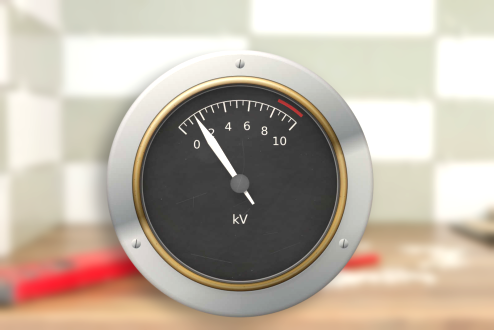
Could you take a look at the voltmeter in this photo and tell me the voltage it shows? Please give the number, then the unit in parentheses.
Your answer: 1.5 (kV)
